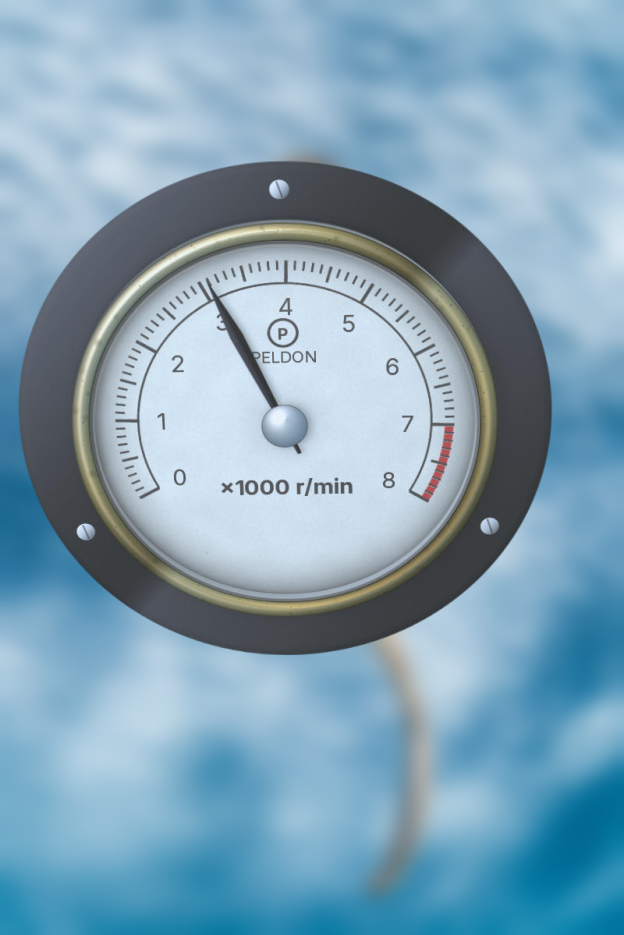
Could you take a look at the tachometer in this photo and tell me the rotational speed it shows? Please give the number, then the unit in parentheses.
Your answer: 3100 (rpm)
